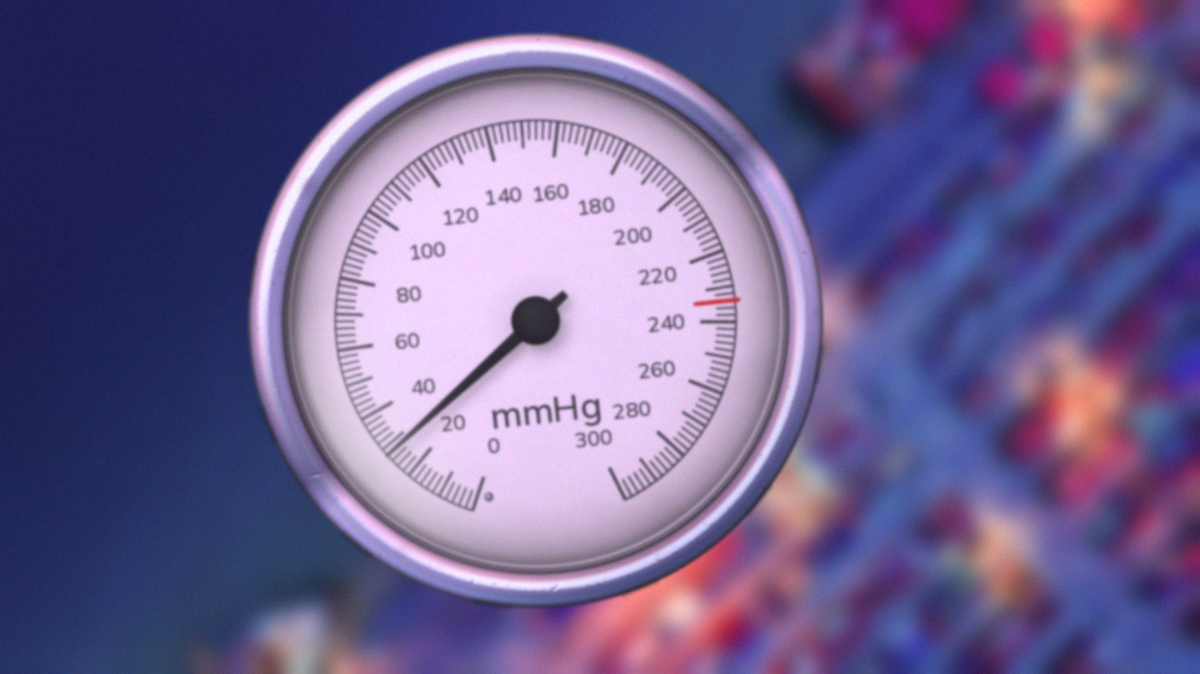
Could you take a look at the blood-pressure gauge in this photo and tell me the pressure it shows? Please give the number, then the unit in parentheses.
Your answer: 28 (mmHg)
